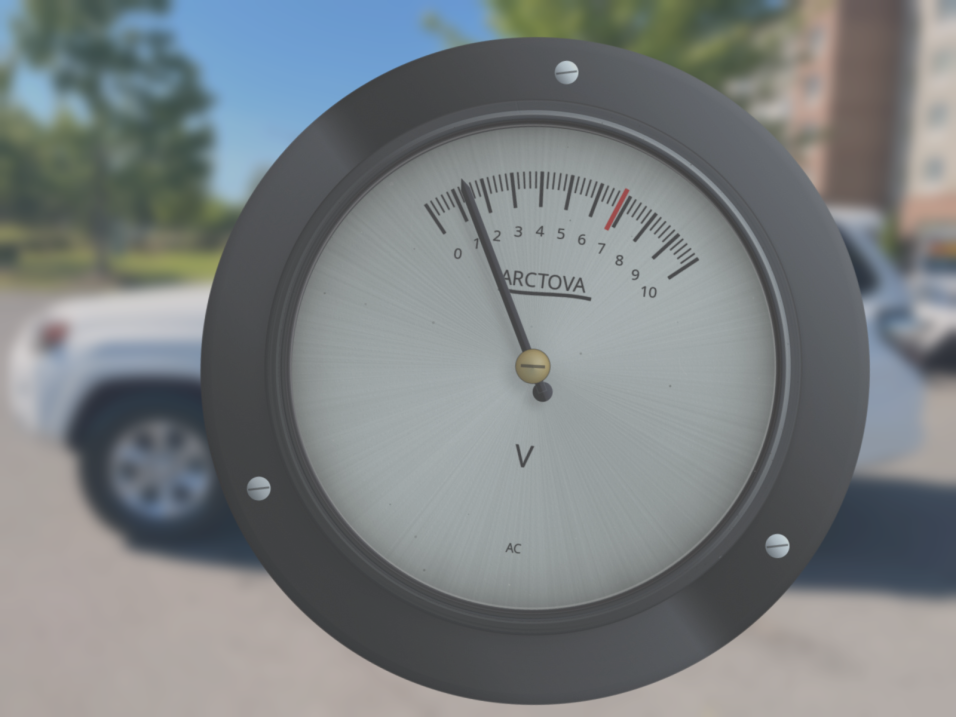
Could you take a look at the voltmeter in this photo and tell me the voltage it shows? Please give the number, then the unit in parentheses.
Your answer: 1.4 (V)
